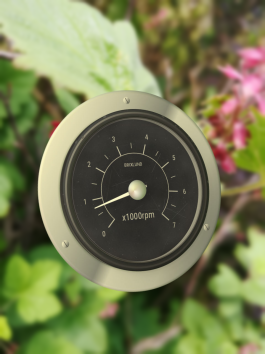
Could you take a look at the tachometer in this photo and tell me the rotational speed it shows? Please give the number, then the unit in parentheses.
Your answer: 750 (rpm)
